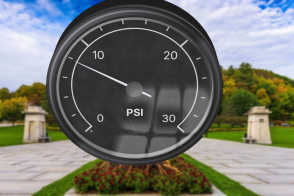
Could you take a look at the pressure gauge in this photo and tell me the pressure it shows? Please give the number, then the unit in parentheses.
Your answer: 8 (psi)
